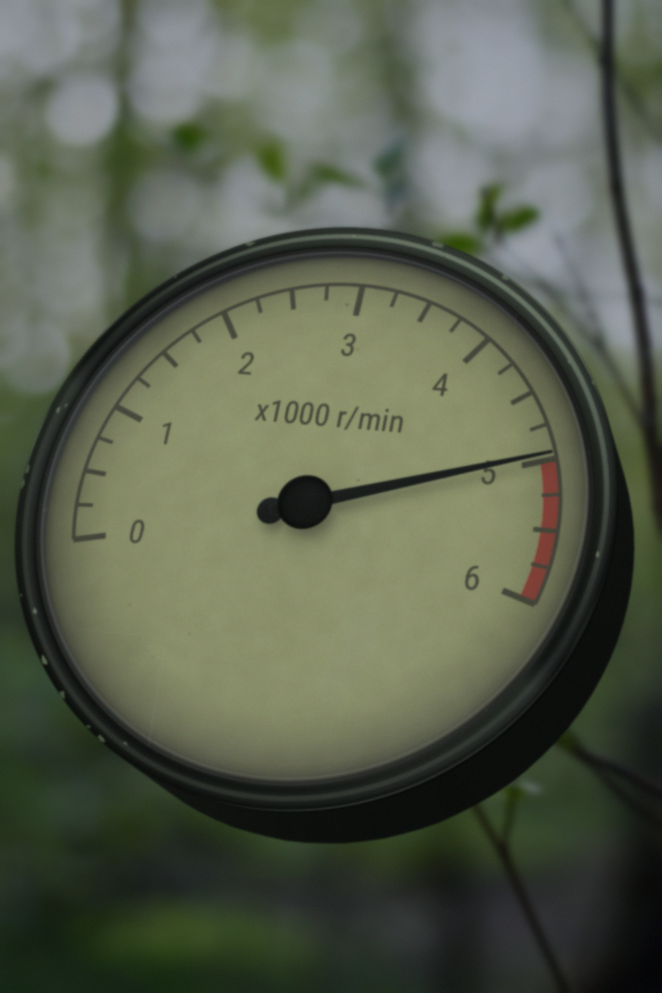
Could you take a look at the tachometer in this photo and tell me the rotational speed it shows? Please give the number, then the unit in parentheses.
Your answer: 5000 (rpm)
